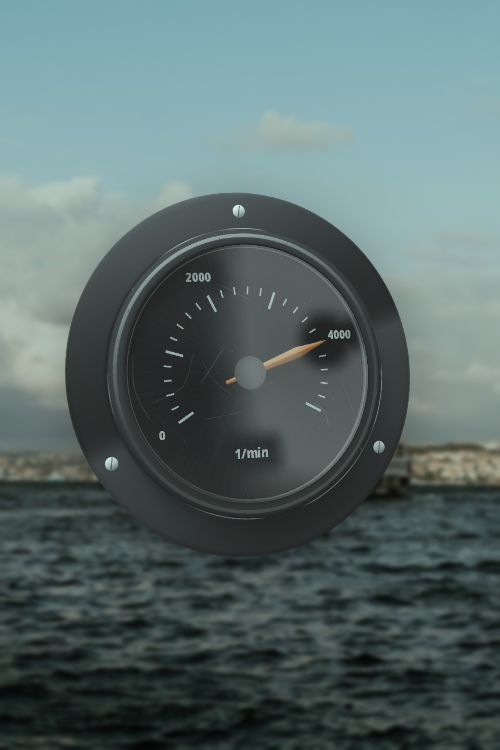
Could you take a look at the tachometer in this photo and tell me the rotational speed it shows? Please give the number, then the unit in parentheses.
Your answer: 4000 (rpm)
